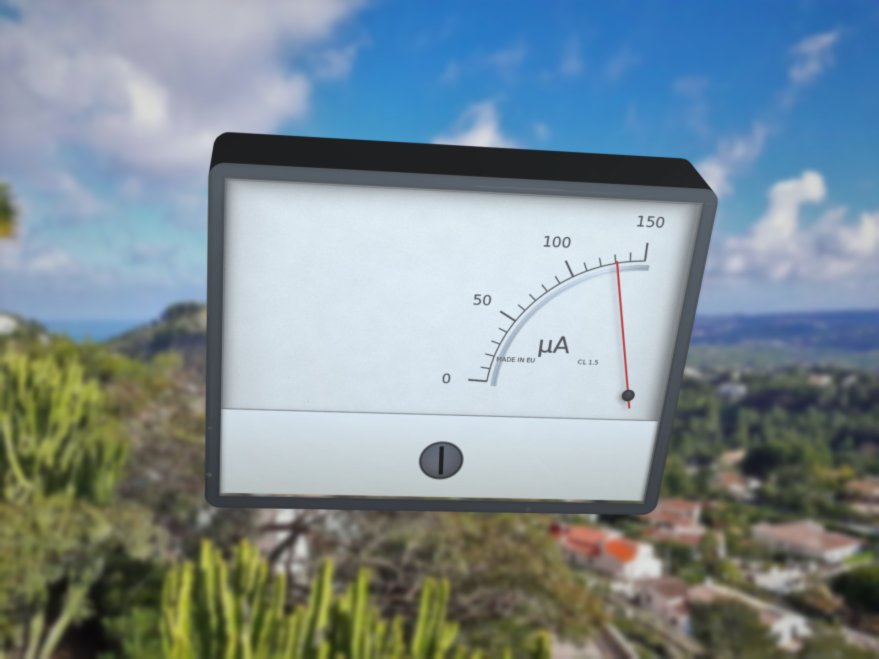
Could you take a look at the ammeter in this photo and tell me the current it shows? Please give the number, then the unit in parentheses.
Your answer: 130 (µA)
